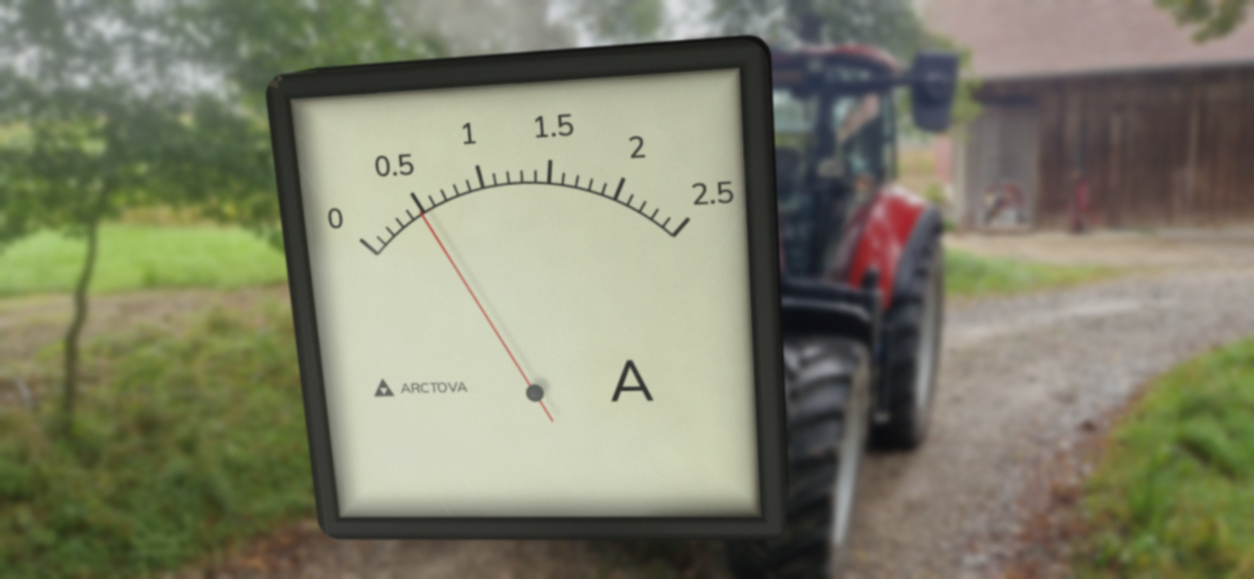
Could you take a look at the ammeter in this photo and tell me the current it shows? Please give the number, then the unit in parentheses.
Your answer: 0.5 (A)
